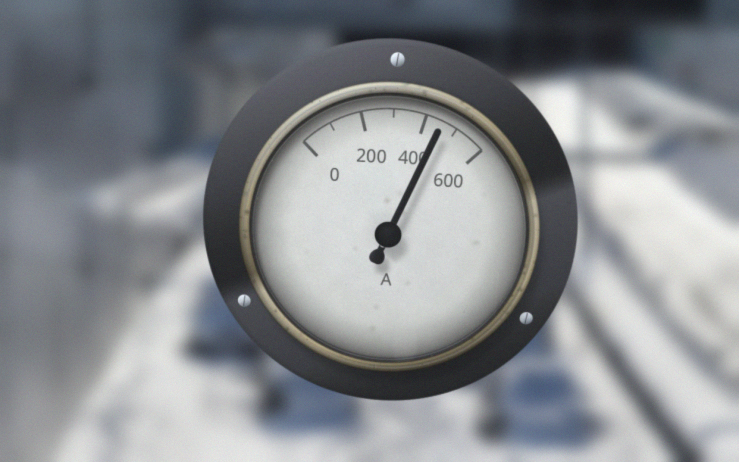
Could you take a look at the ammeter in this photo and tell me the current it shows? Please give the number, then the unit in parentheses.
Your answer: 450 (A)
